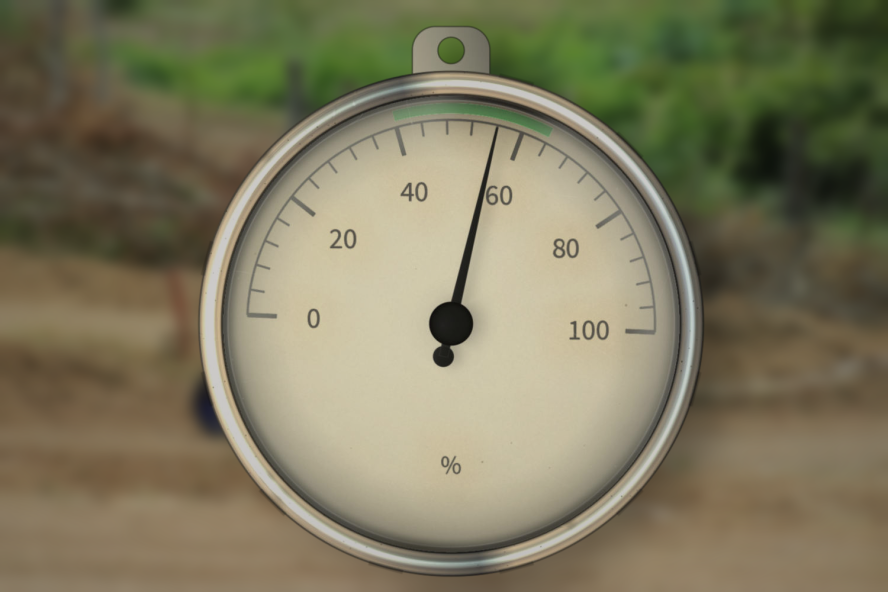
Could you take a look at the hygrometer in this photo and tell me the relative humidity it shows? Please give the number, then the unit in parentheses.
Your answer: 56 (%)
